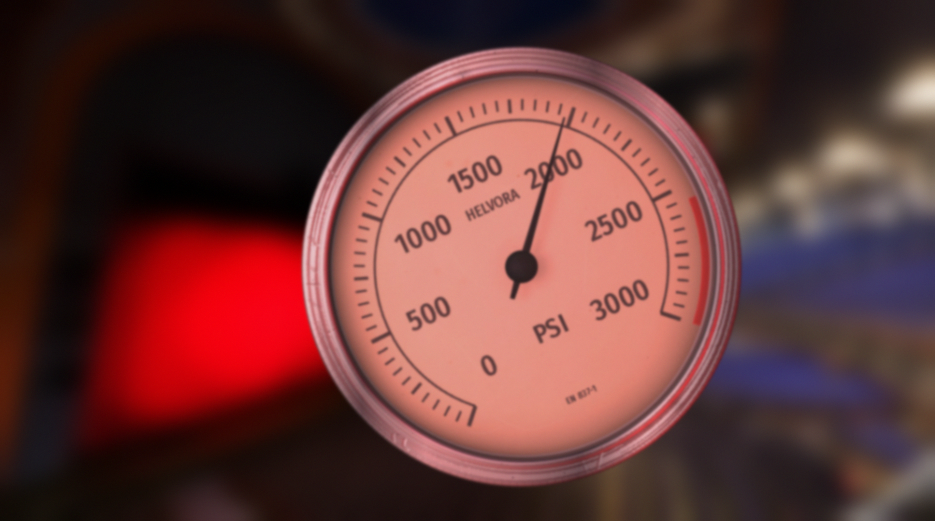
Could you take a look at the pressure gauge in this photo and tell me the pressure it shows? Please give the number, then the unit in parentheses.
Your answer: 1975 (psi)
